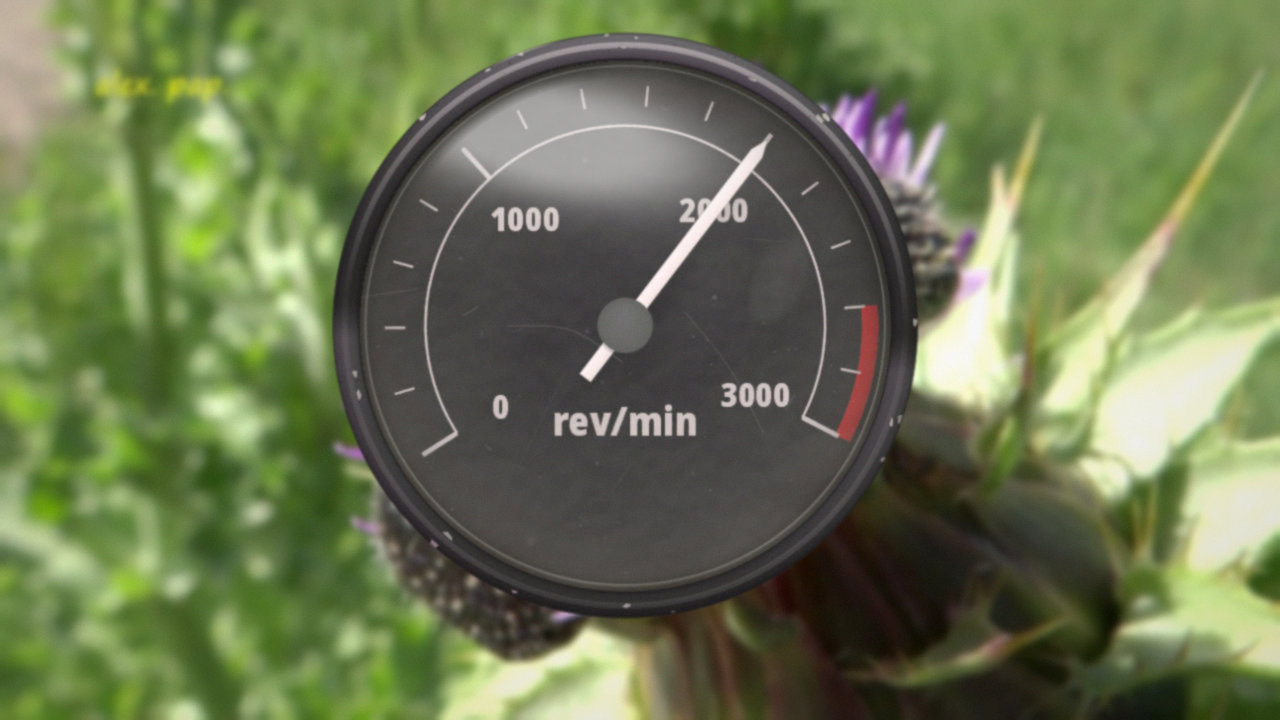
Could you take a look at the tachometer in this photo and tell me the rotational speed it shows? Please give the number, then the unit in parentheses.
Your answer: 2000 (rpm)
